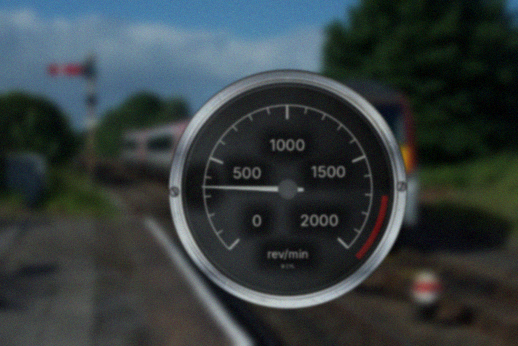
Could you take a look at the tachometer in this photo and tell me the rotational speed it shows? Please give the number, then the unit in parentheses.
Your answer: 350 (rpm)
